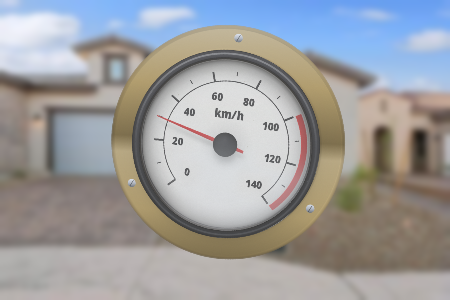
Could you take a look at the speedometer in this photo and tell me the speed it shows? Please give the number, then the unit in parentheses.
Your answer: 30 (km/h)
